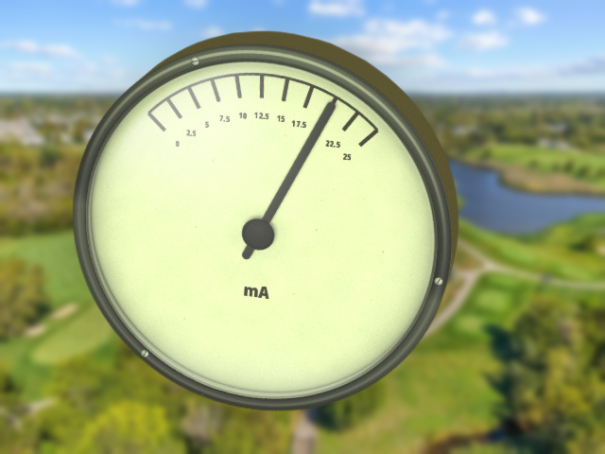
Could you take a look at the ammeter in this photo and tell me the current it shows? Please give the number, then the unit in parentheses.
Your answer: 20 (mA)
